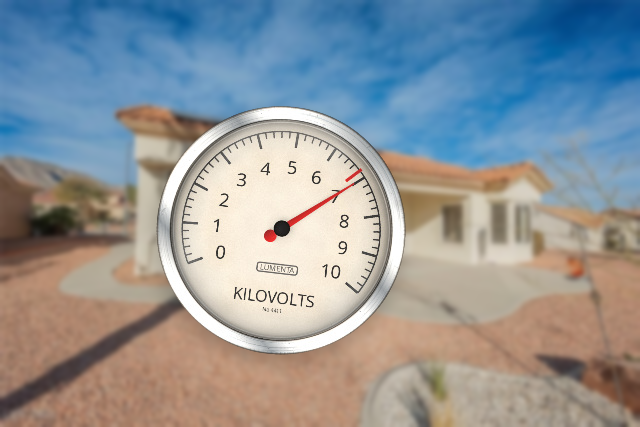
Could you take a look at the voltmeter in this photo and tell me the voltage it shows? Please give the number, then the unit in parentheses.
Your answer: 7 (kV)
